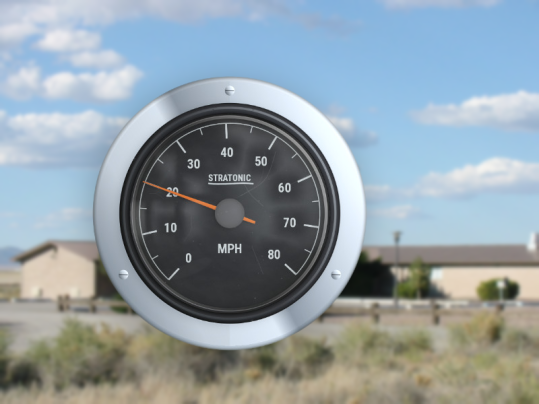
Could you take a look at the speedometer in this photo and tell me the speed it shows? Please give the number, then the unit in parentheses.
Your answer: 20 (mph)
